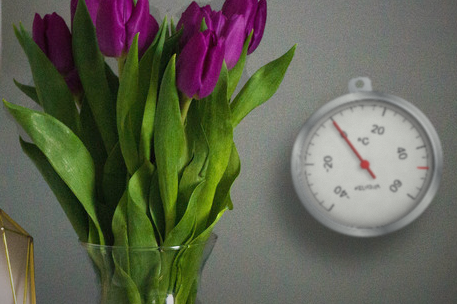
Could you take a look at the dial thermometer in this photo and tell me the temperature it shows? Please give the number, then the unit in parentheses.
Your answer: 0 (°C)
